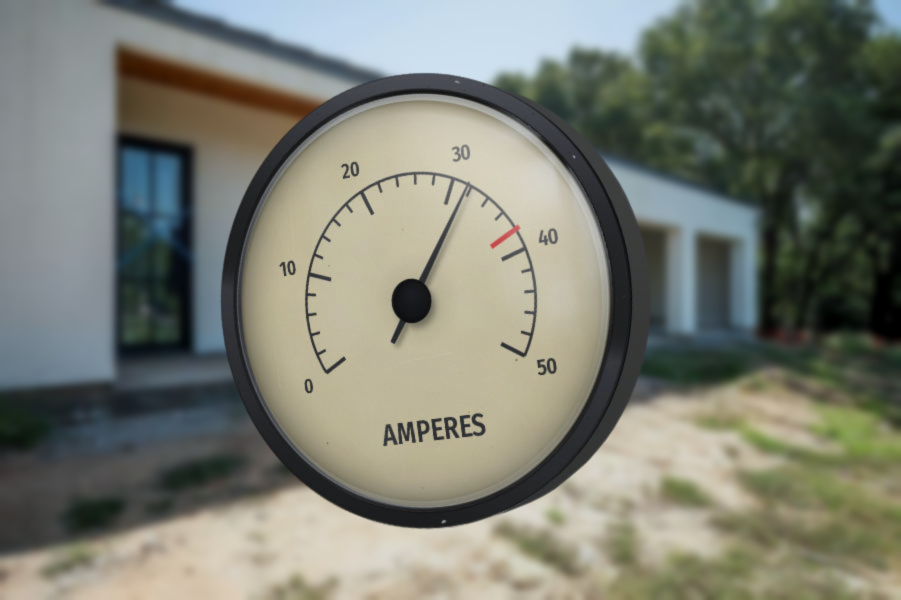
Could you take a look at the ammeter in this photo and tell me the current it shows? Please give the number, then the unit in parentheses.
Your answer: 32 (A)
